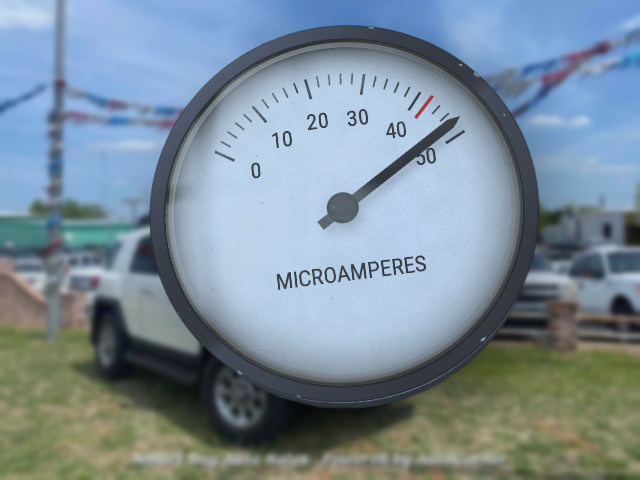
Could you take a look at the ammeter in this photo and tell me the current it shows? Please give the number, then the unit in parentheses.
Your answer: 48 (µA)
